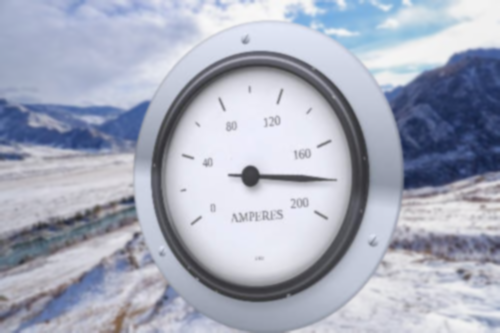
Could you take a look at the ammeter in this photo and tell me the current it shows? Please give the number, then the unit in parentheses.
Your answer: 180 (A)
